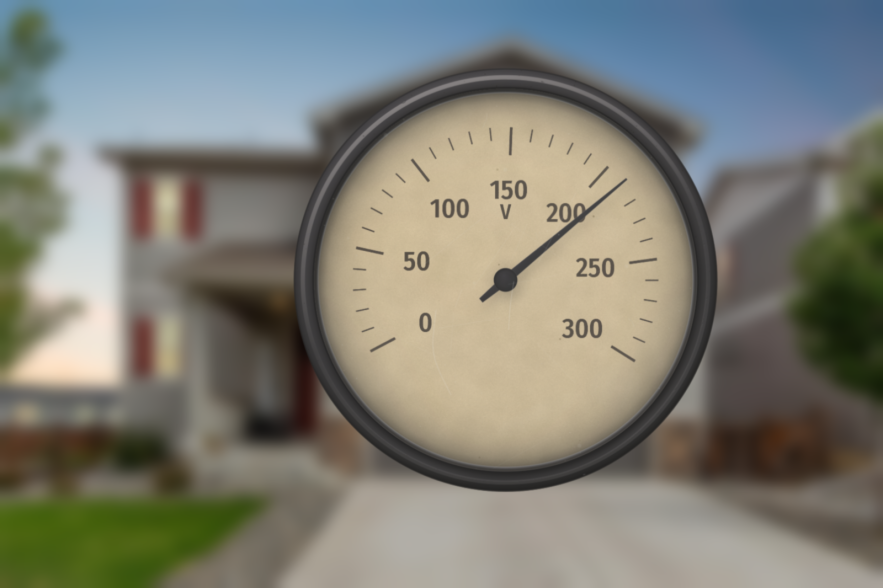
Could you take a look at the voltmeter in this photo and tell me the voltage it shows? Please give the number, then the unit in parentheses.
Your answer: 210 (V)
